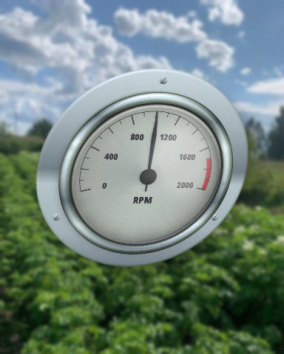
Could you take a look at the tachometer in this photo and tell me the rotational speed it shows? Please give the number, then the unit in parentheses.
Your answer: 1000 (rpm)
